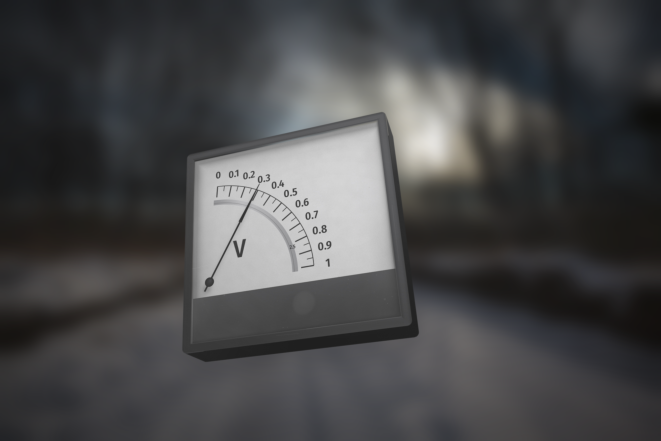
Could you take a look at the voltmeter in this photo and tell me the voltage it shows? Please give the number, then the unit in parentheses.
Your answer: 0.3 (V)
